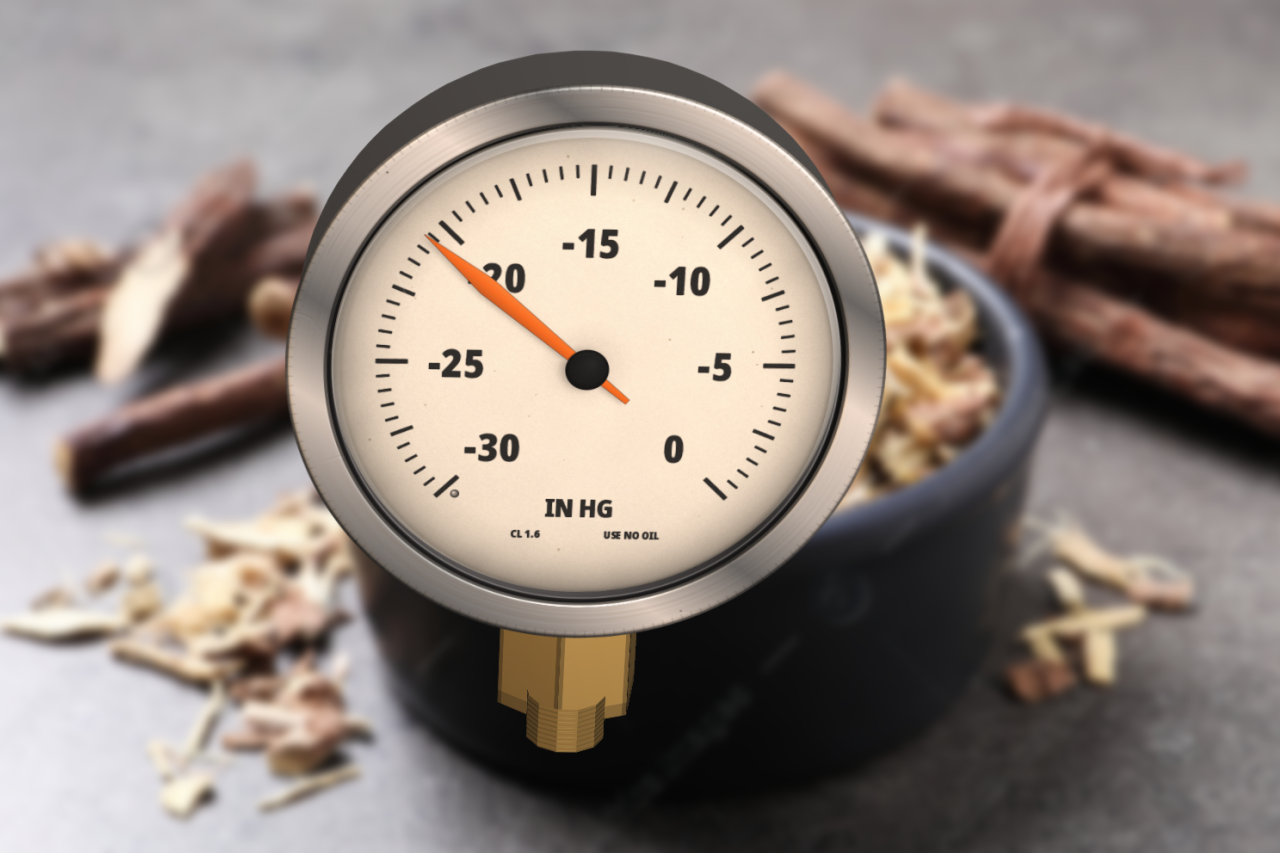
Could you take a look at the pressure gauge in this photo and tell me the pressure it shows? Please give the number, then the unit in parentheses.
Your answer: -20.5 (inHg)
